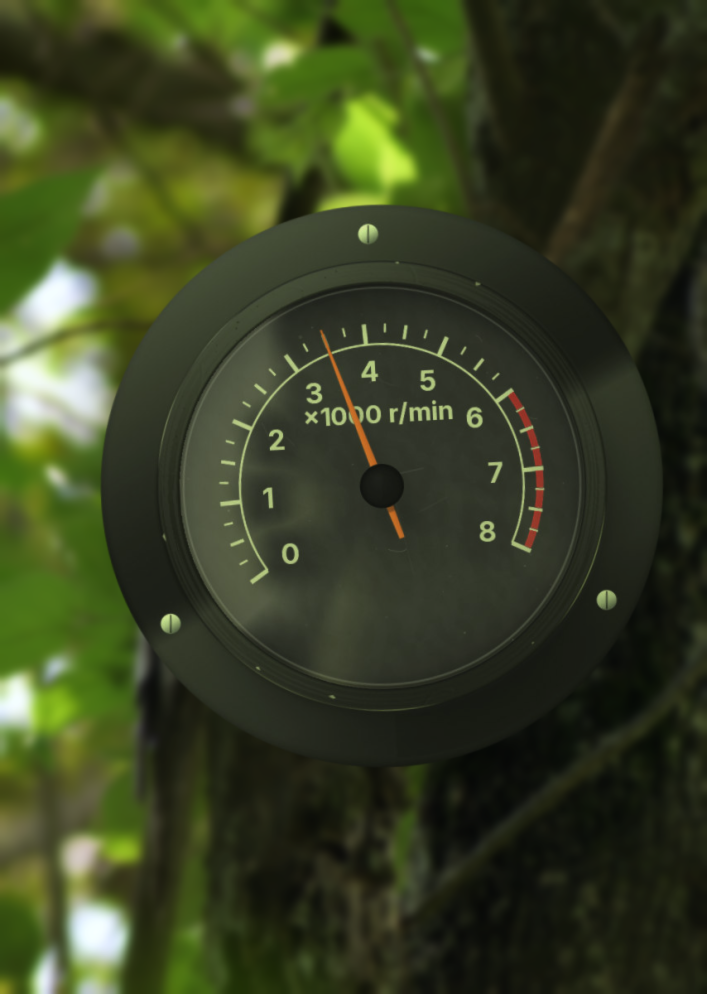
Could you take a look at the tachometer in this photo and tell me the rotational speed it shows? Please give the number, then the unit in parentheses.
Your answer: 3500 (rpm)
